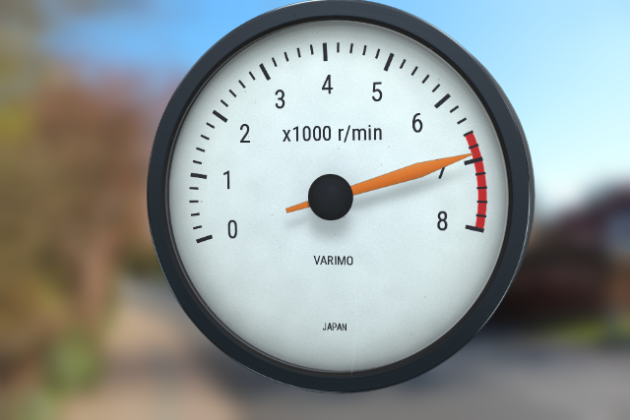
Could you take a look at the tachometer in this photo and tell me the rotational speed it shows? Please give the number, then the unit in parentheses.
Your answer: 6900 (rpm)
